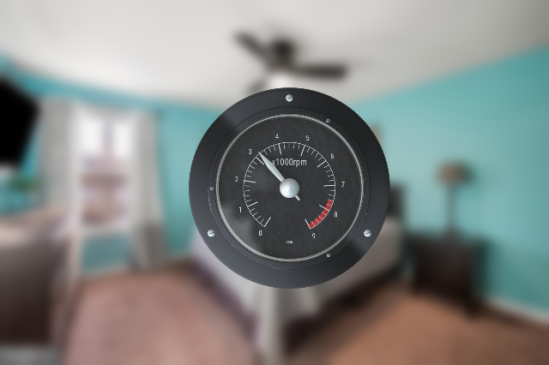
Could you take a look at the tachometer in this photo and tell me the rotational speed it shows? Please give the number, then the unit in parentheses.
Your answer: 3200 (rpm)
